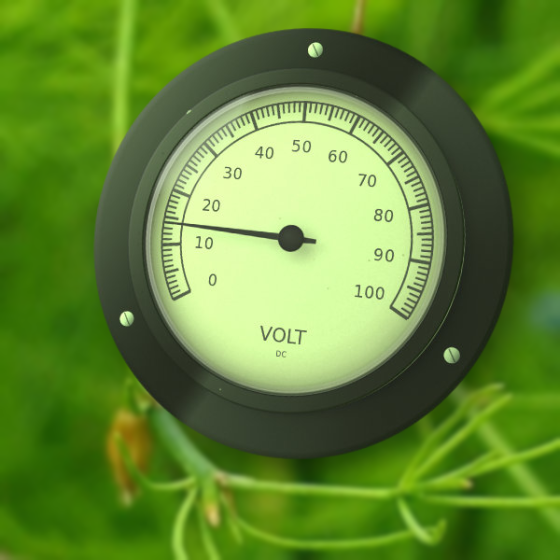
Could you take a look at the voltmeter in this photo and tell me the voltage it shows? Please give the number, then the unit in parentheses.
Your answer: 14 (V)
